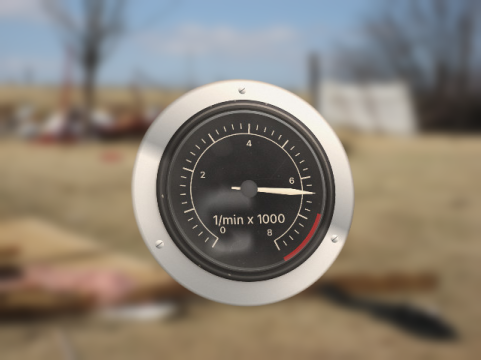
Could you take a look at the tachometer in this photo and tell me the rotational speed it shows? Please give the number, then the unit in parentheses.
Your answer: 6400 (rpm)
